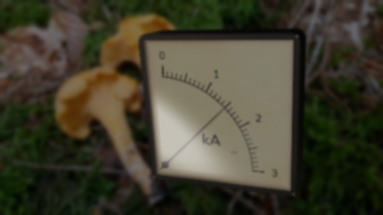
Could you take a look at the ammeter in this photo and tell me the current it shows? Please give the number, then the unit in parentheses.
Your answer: 1.5 (kA)
